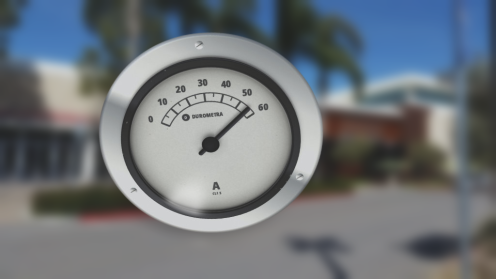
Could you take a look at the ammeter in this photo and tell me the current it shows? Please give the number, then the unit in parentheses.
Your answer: 55 (A)
